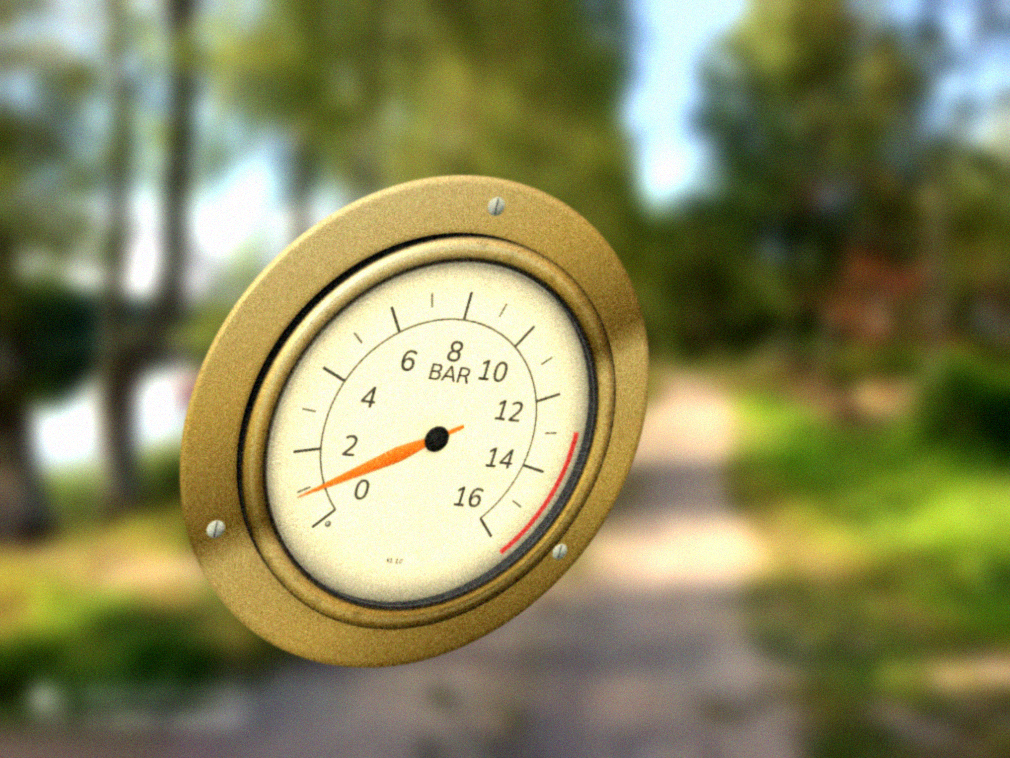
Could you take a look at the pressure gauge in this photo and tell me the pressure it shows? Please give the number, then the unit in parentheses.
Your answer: 1 (bar)
